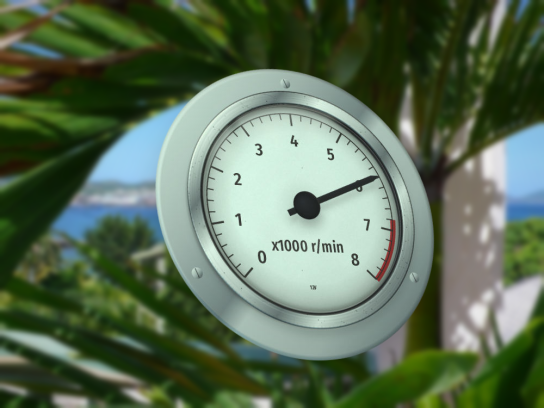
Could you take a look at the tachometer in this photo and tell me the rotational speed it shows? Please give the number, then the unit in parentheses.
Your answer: 6000 (rpm)
